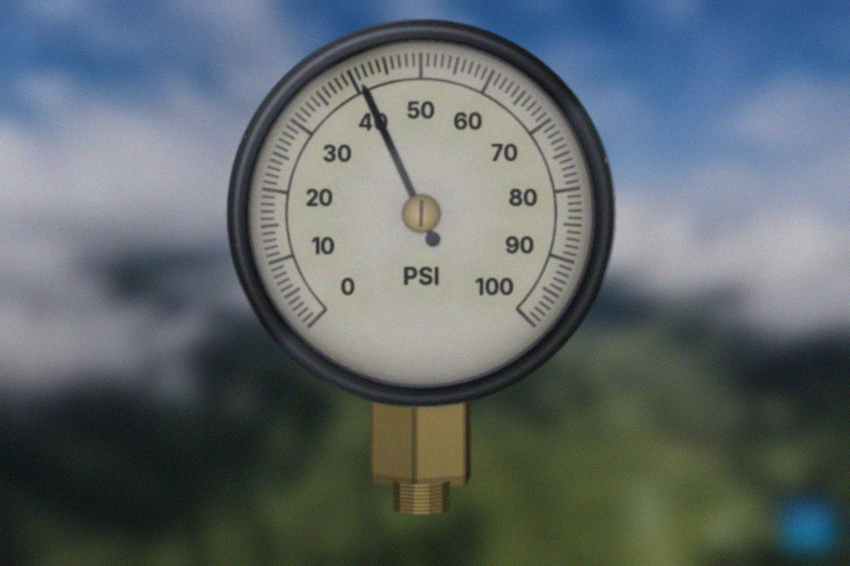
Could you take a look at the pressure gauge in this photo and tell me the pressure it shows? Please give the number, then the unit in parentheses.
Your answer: 41 (psi)
